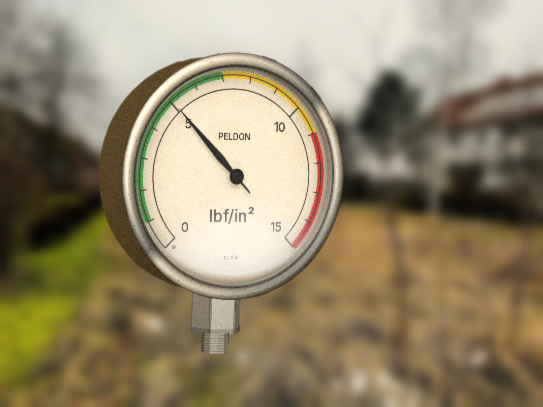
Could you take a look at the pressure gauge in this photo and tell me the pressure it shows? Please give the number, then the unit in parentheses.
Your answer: 5 (psi)
